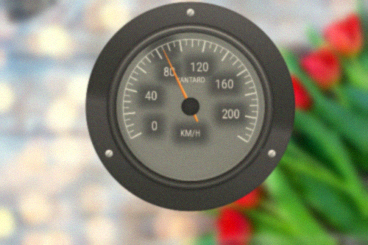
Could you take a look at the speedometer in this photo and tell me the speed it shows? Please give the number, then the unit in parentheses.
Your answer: 85 (km/h)
